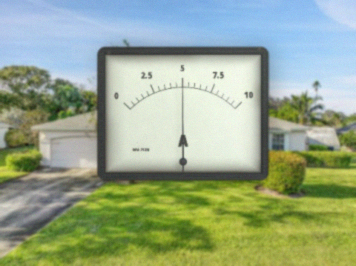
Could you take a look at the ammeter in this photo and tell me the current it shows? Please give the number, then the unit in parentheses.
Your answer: 5 (A)
